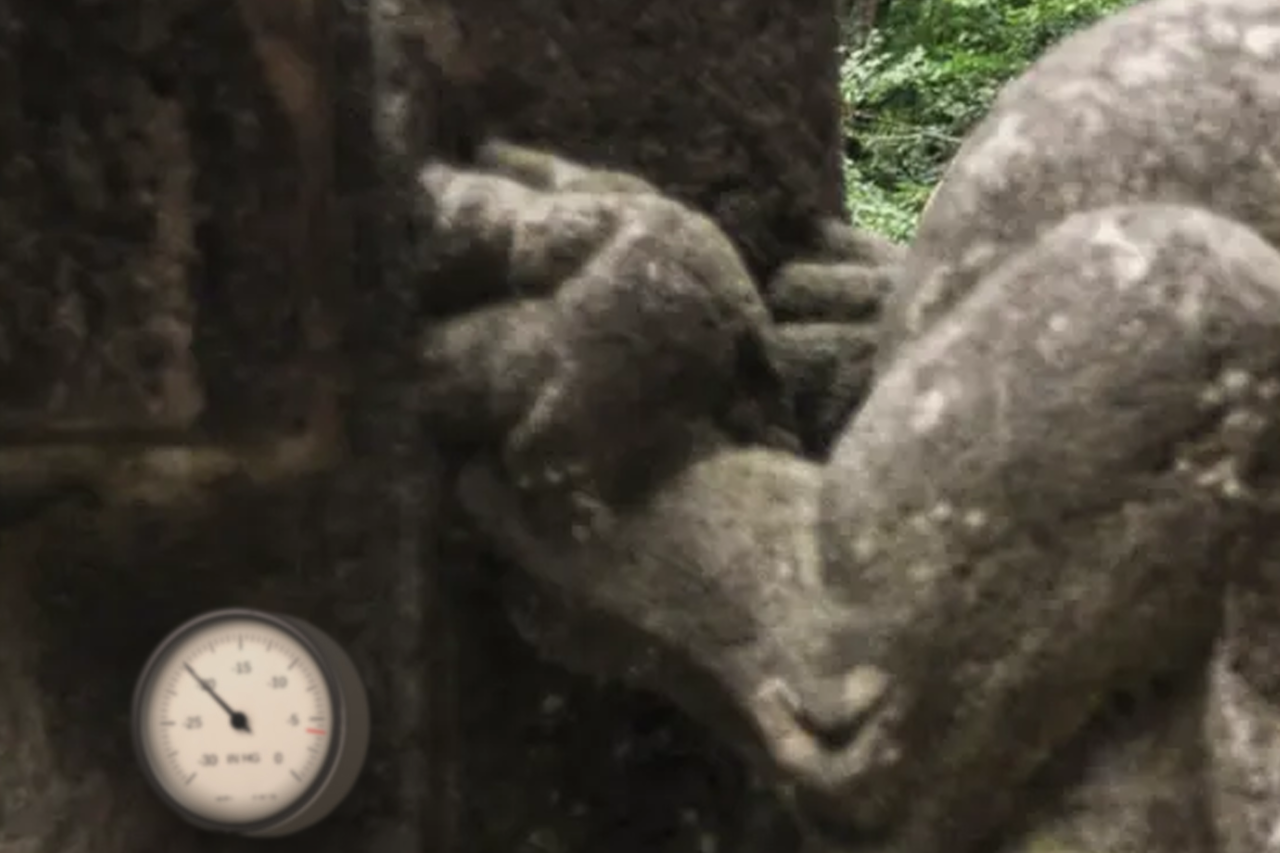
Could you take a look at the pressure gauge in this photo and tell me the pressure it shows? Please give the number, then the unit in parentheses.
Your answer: -20 (inHg)
